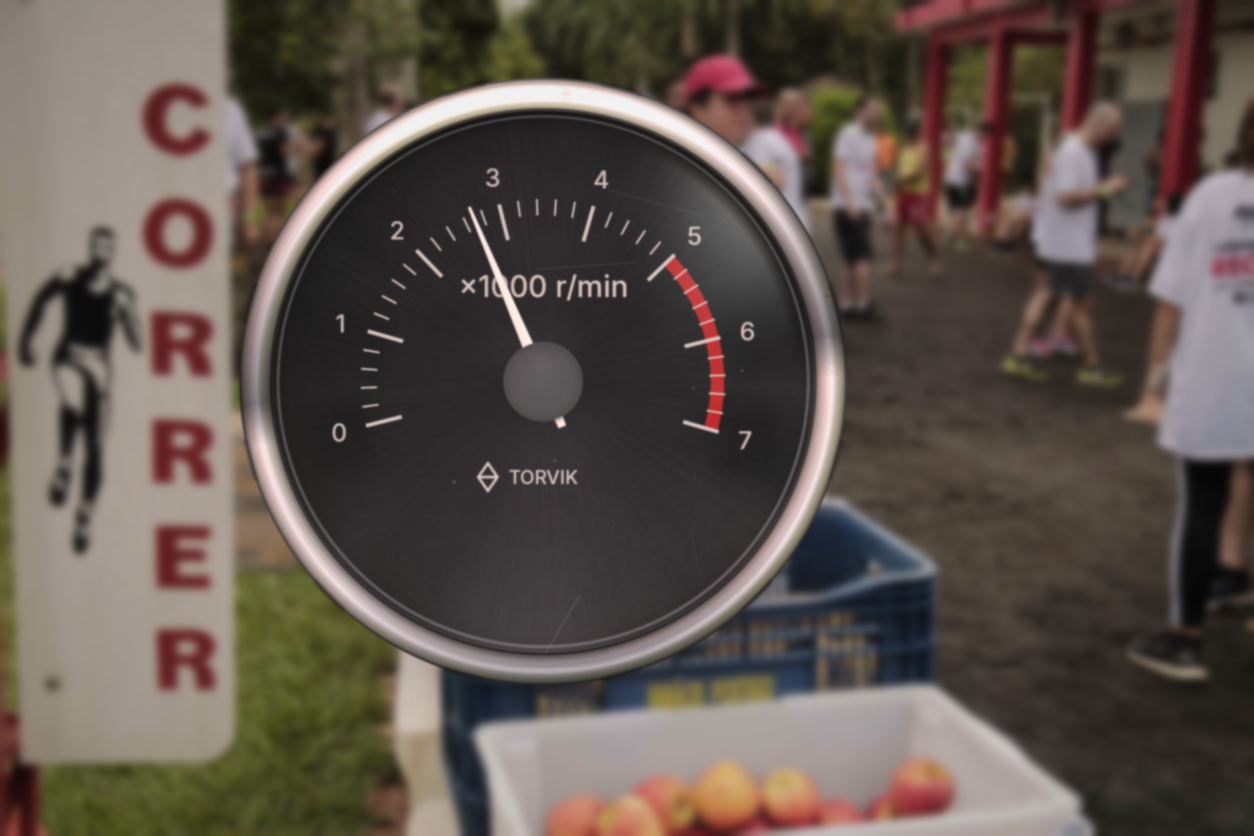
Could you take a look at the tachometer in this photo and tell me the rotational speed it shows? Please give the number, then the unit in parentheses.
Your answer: 2700 (rpm)
